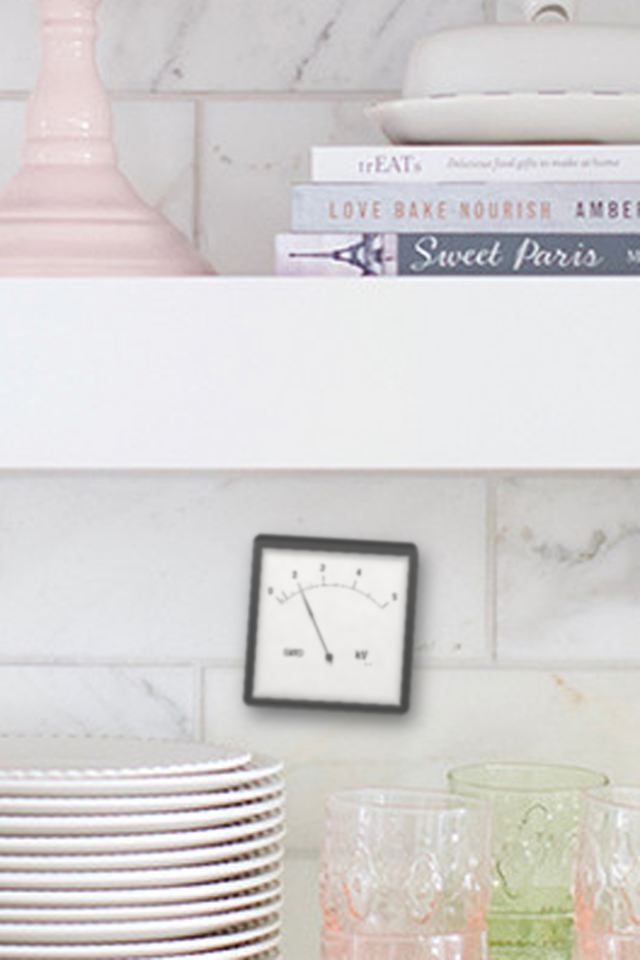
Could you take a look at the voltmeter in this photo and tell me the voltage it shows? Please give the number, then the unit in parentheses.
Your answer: 2 (kV)
